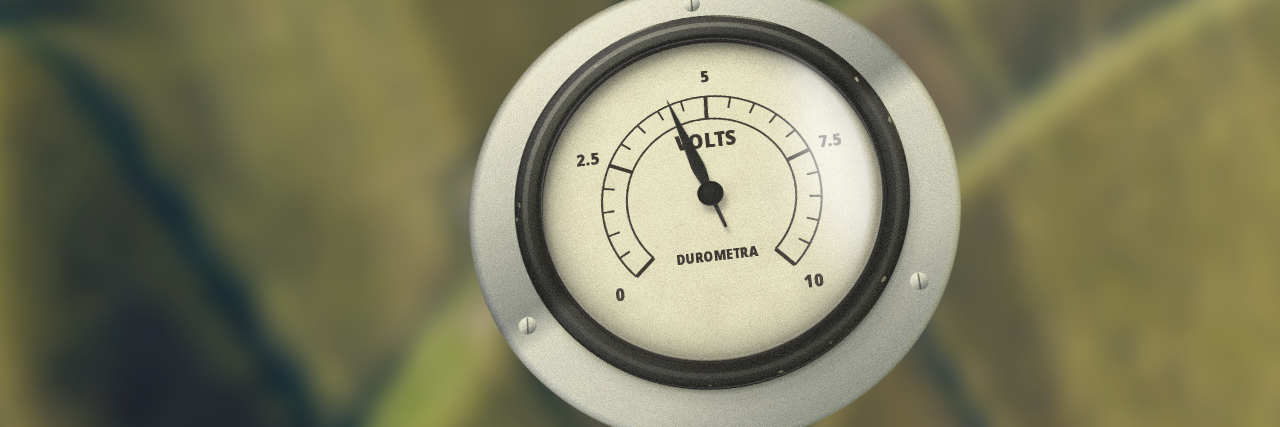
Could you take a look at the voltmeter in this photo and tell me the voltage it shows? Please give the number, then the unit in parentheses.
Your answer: 4.25 (V)
